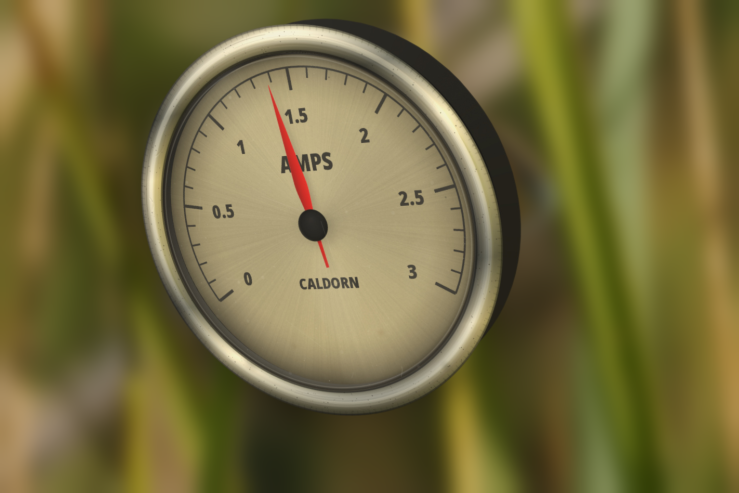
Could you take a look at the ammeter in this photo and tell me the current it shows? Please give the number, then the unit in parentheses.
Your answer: 1.4 (A)
